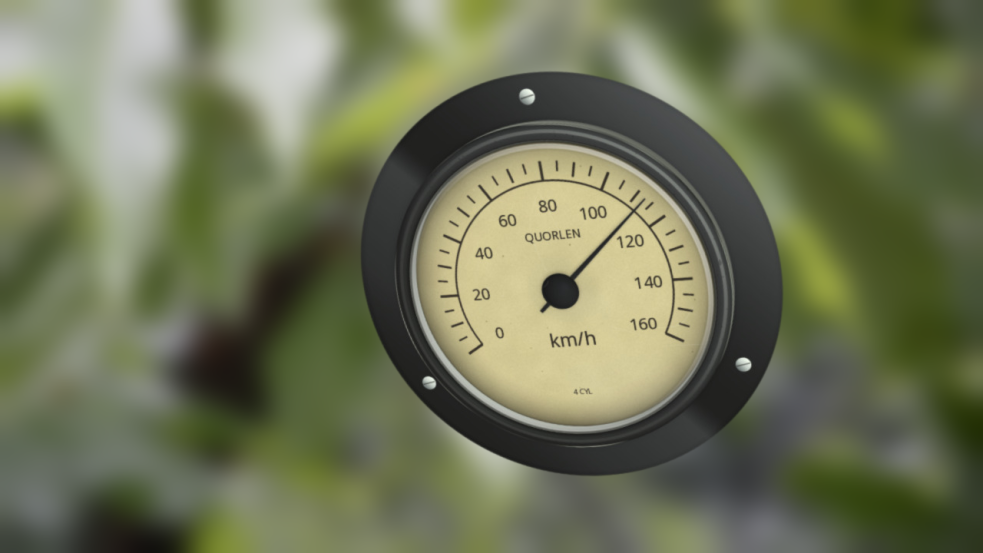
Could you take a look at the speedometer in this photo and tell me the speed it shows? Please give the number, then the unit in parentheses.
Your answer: 112.5 (km/h)
